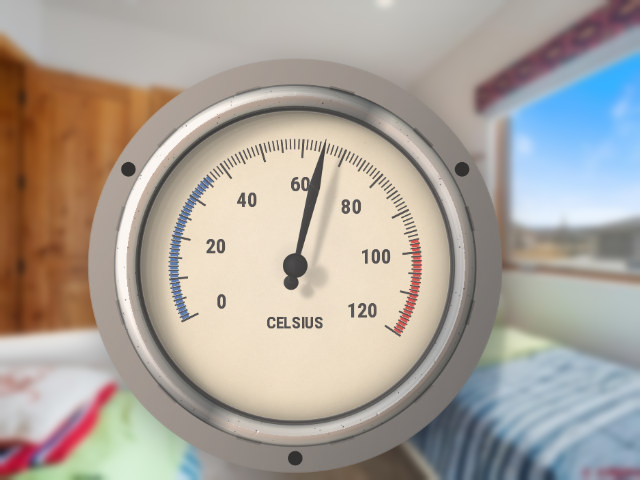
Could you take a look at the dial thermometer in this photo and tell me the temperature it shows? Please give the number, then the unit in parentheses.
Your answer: 65 (°C)
